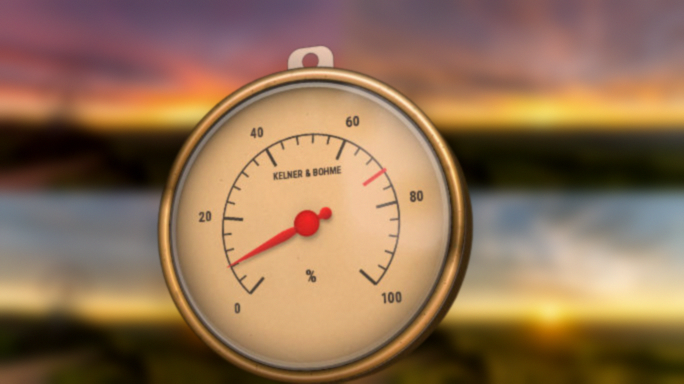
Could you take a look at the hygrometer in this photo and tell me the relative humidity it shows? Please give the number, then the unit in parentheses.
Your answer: 8 (%)
